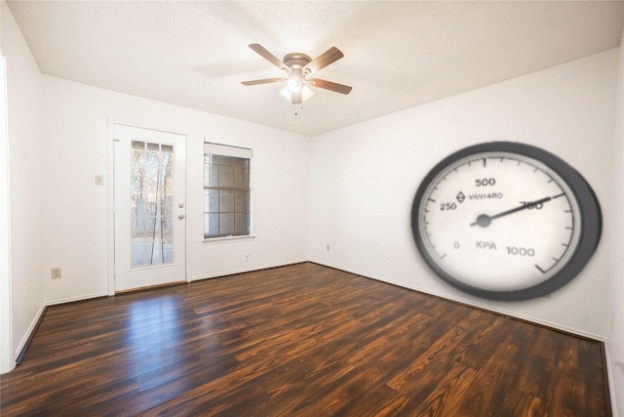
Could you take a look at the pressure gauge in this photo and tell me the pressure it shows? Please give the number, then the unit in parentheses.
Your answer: 750 (kPa)
